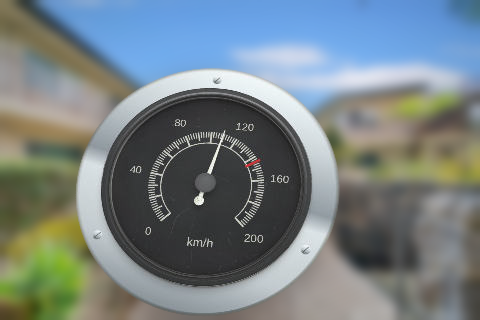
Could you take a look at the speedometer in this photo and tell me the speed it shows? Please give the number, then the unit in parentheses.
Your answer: 110 (km/h)
